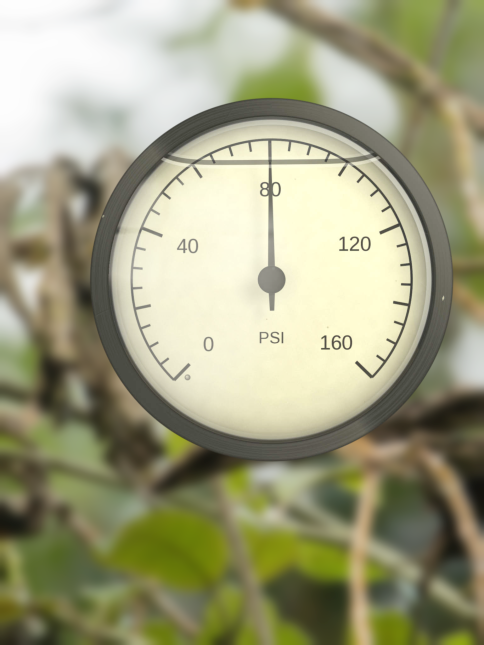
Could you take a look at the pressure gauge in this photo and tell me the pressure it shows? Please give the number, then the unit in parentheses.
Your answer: 80 (psi)
